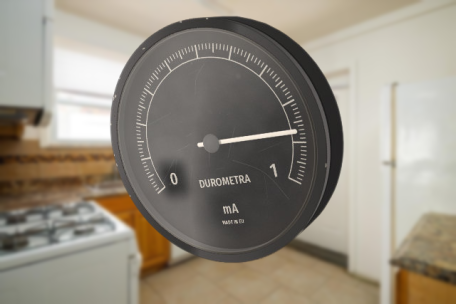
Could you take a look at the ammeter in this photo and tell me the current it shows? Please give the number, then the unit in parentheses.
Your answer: 0.87 (mA)
